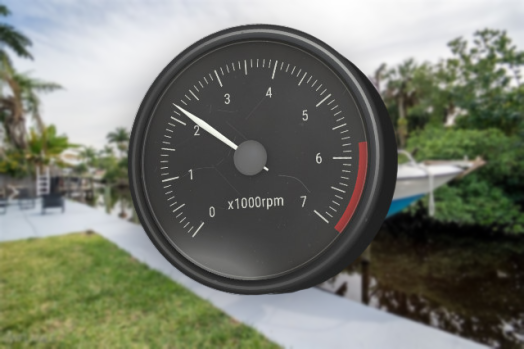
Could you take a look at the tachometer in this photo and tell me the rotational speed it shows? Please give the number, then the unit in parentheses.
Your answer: 2200 (rpm)
